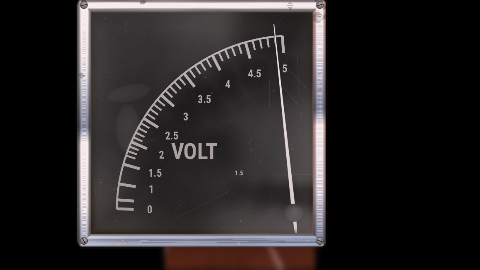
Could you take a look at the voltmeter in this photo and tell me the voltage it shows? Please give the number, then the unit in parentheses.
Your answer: 4.9 (V)
